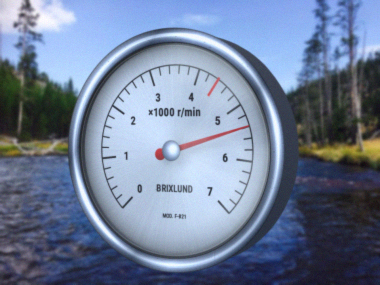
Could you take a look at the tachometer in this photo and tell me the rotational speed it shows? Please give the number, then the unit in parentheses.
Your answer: 5400 (rpm)
